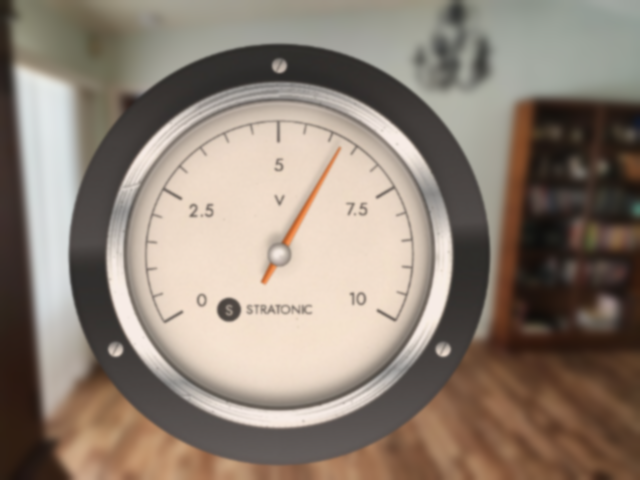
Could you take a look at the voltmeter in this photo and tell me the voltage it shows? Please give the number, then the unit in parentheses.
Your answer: 6.25 (V)
